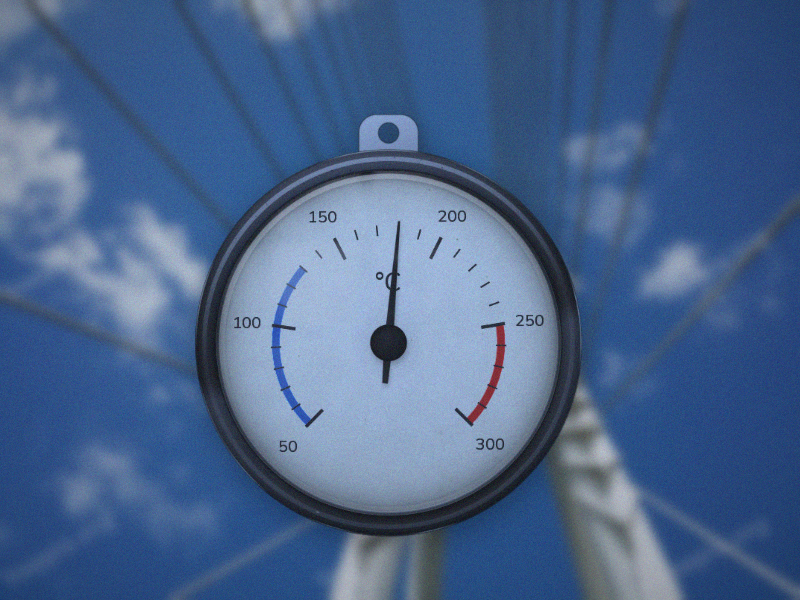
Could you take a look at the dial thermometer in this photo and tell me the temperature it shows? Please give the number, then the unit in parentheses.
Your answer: 180 (°C)
